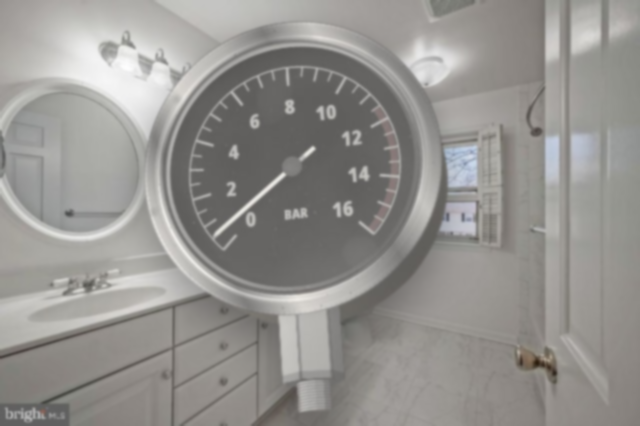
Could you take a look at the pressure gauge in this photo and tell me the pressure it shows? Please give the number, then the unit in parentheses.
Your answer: 0.5 (bar)
